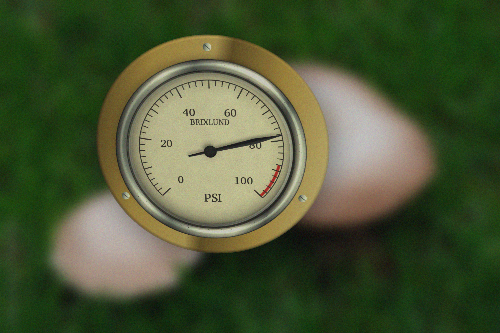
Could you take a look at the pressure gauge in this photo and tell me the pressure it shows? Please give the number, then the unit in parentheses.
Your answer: 78 (psi)
